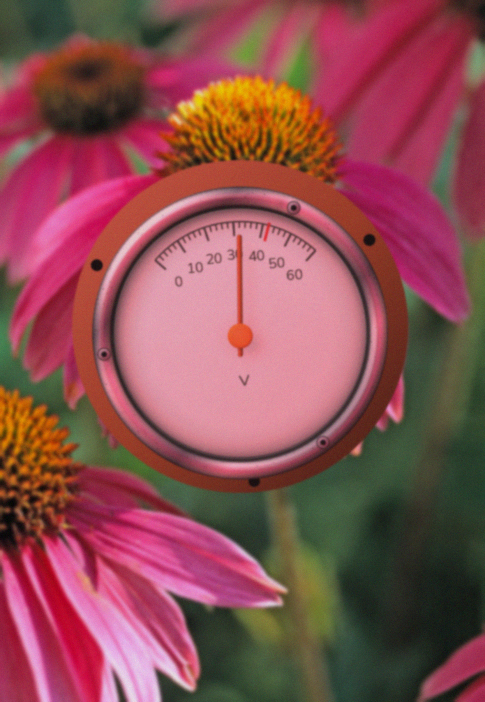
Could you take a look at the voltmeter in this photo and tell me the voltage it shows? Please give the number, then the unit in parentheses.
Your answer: 32 (V)
